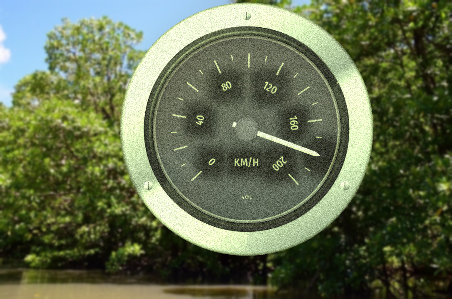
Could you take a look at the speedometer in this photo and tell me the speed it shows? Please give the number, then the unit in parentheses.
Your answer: 180 (km/h)
